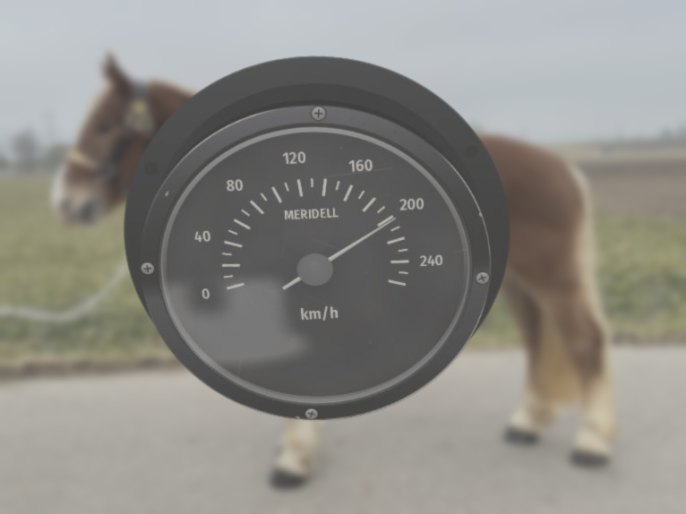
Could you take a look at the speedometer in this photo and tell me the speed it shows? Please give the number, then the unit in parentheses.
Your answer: 200 (km/h)
